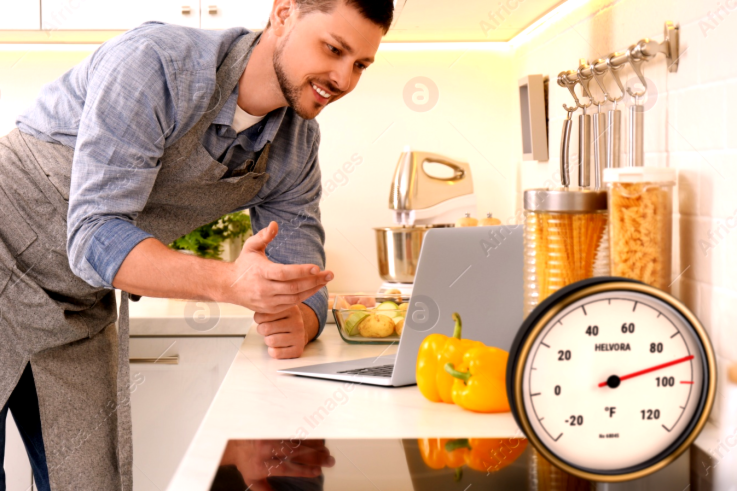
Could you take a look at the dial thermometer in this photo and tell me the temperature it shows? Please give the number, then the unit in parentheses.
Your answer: 90 (°F)
